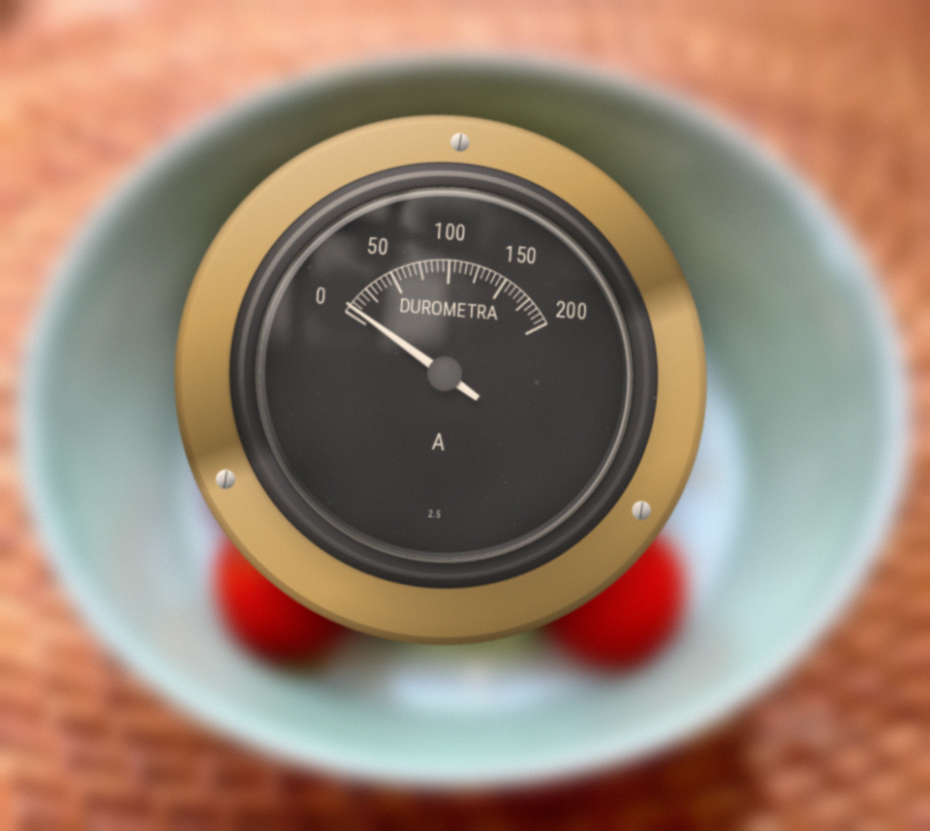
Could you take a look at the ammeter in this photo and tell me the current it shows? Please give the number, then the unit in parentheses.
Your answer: 5 (A)
